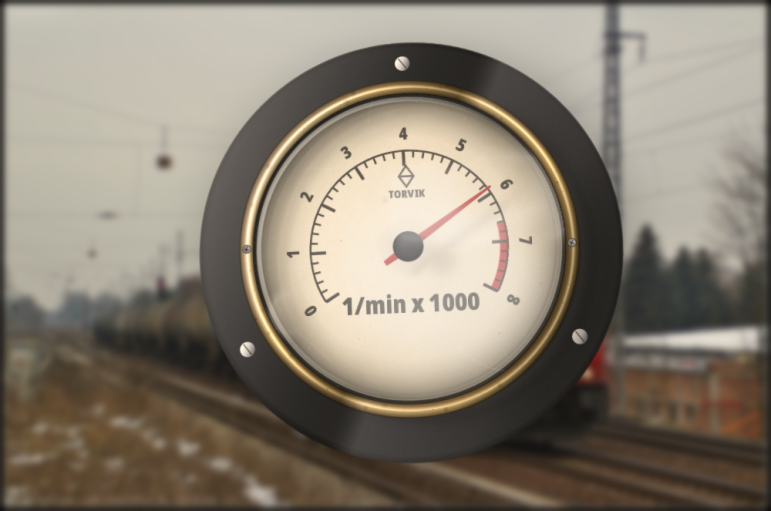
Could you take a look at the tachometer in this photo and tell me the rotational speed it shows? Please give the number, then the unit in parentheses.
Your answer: 5900 (rpm)
